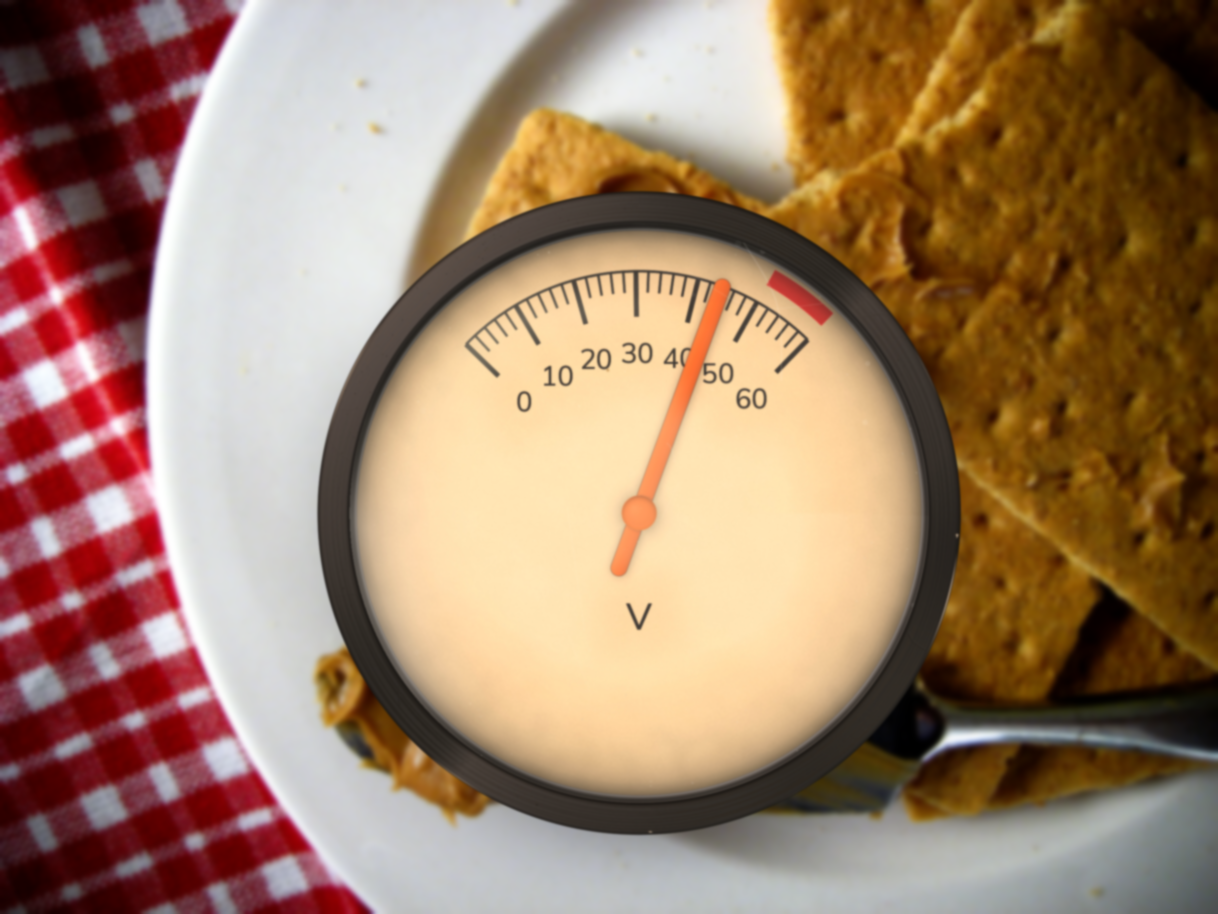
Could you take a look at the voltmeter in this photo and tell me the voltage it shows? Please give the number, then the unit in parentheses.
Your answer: 44 (V)
